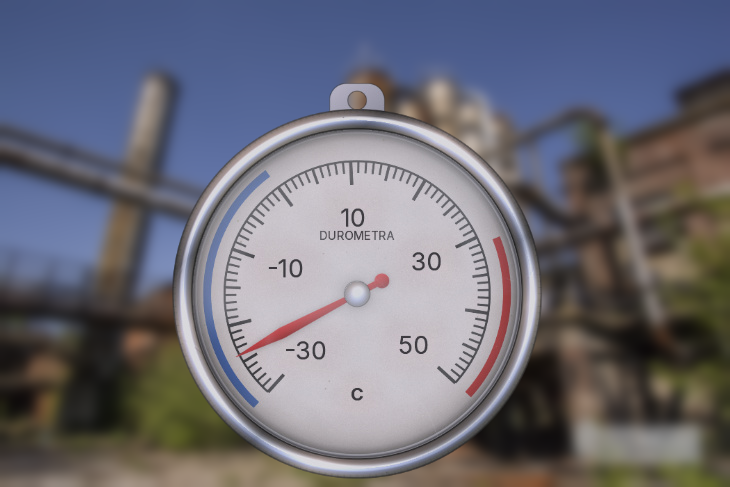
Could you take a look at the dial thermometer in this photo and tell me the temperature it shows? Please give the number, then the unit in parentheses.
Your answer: -24 (°C)
